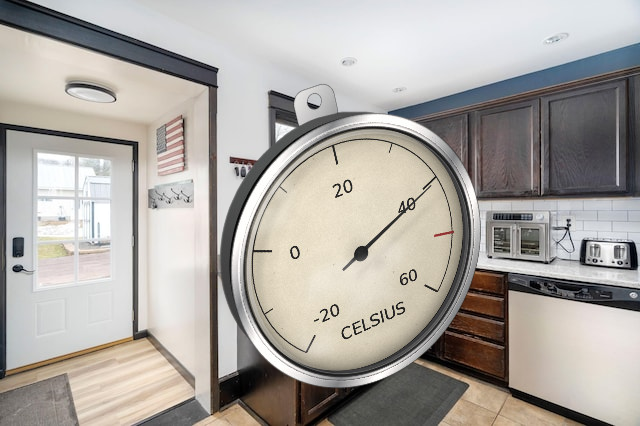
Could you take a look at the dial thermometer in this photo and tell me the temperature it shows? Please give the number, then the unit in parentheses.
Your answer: 40 (°C)
